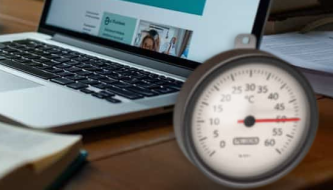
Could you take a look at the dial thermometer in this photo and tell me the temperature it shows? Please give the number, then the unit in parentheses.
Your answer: 50 (°C)
